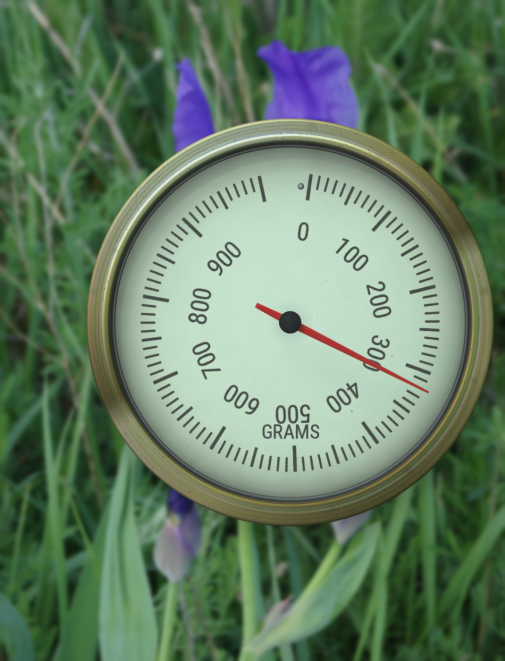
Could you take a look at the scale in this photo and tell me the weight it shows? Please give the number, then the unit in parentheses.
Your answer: 320 (g)
